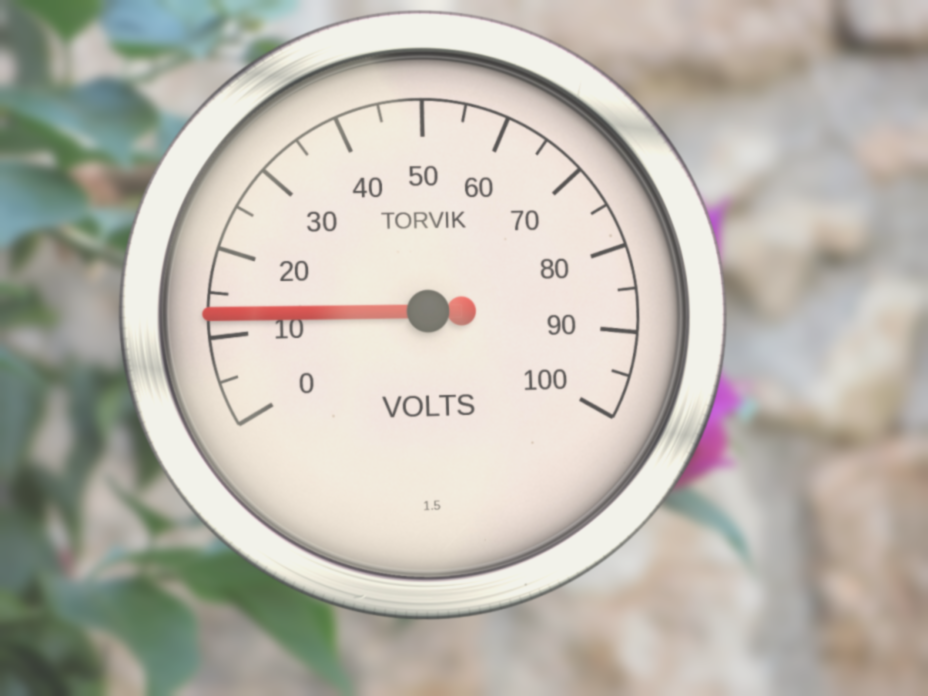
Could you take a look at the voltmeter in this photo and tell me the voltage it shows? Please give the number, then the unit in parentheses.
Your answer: 12.5 (V)
